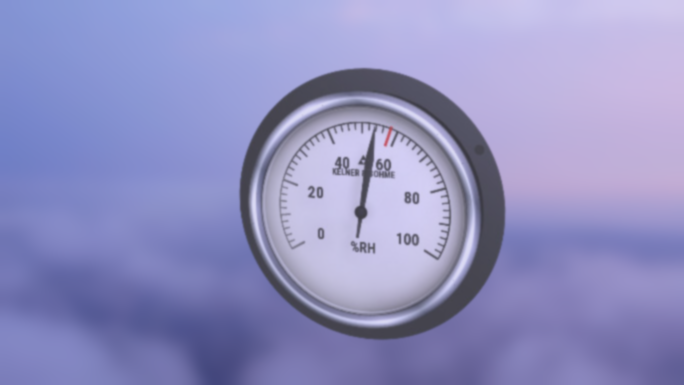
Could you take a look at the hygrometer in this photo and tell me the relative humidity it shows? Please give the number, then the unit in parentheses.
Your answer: 54 (%)
